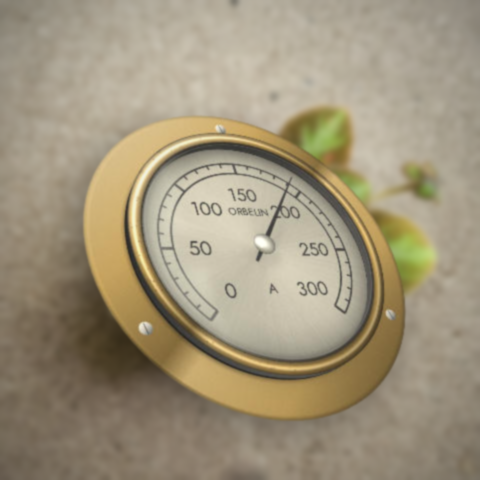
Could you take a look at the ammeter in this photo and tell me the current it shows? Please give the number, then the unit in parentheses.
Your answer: 190 (A)
